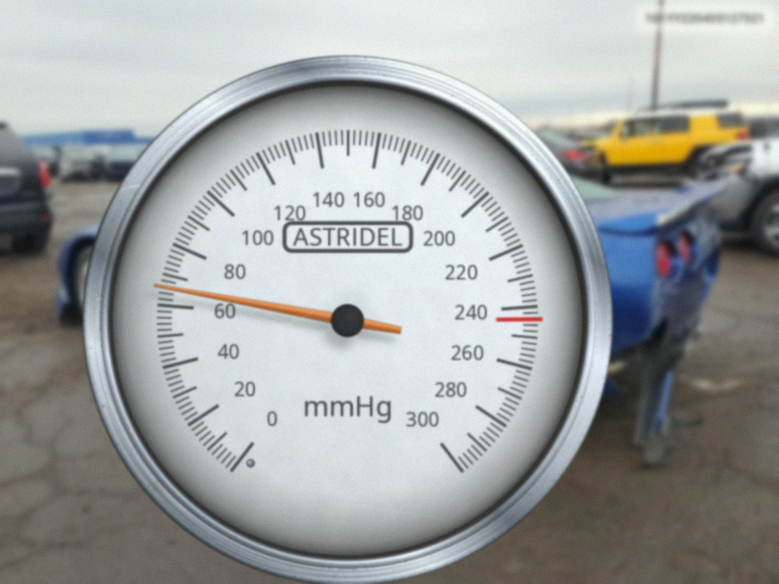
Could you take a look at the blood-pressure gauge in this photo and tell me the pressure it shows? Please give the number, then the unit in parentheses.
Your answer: 66 (mmHg)
